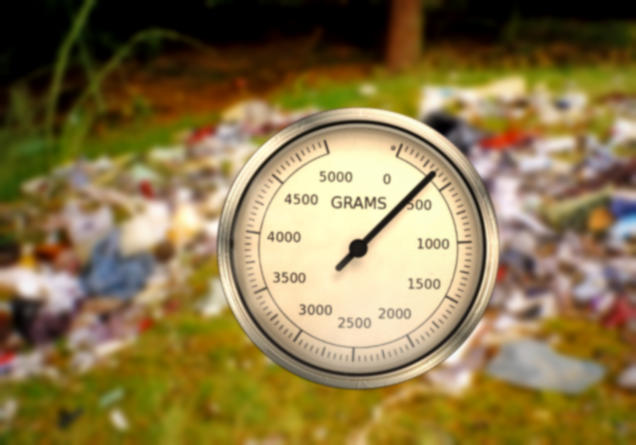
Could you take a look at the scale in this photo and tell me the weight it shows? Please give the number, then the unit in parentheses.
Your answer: 350 (g)
